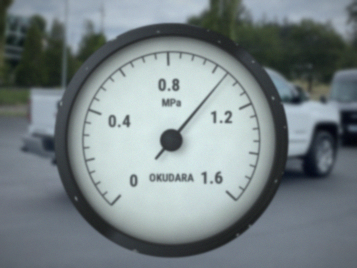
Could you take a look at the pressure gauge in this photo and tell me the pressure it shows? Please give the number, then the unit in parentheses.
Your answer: 1.05 (MPa)
